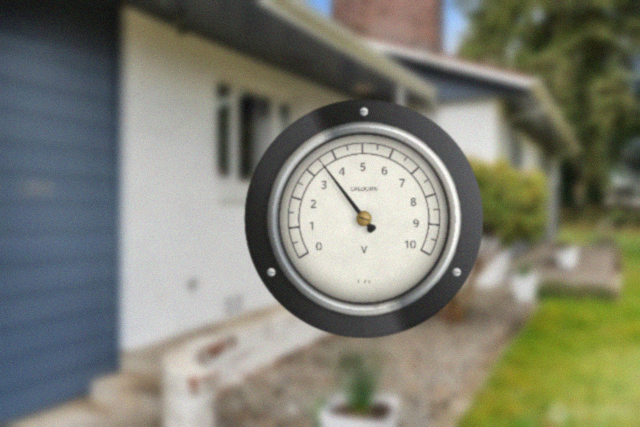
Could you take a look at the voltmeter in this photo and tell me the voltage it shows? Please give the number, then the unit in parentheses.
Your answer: 3.5 (V)
